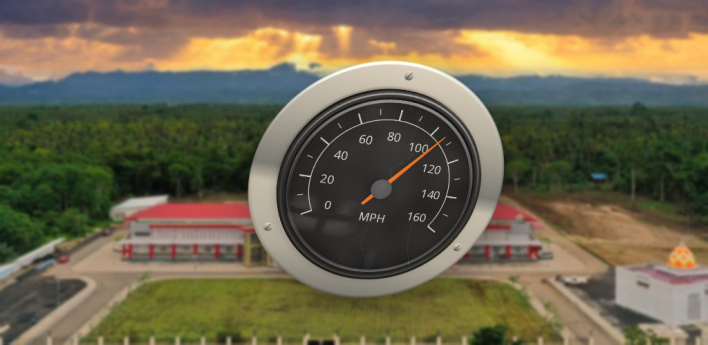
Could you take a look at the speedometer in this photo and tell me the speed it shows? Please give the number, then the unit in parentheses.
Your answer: 105 (mph)
